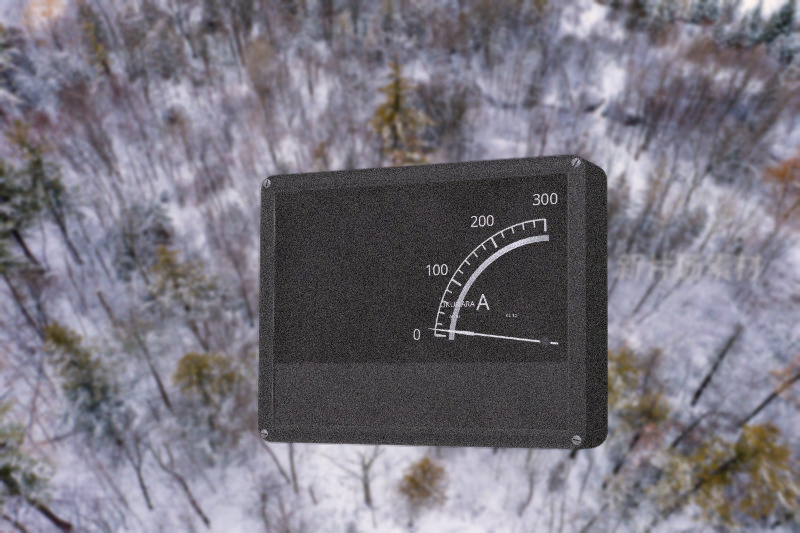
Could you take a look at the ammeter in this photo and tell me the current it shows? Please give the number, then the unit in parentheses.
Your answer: 10 (A)
